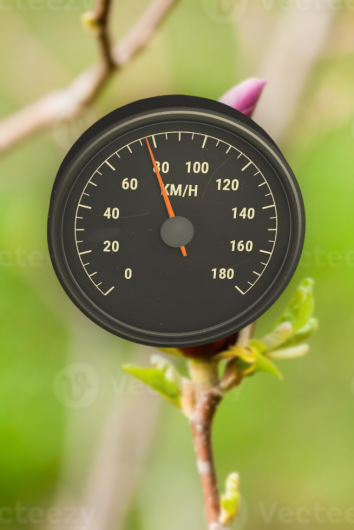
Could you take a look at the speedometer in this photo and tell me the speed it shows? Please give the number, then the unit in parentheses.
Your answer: 77.5 (km/h)
